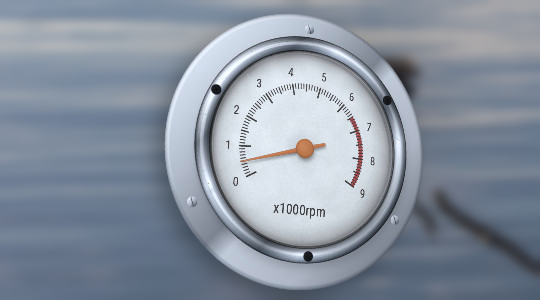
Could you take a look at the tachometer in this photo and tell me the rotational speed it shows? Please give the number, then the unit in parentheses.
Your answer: 500 (rpm)
